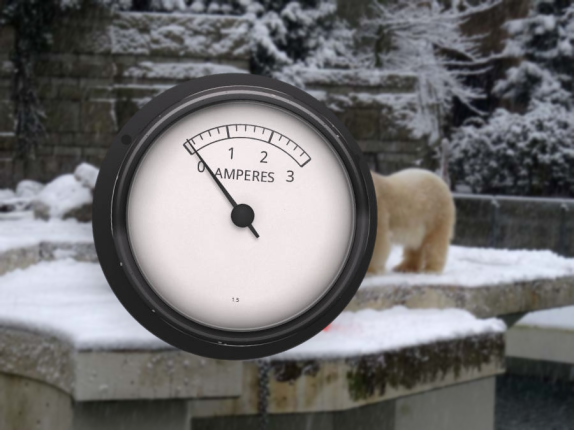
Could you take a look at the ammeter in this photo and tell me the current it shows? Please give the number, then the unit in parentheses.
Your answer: 0.1 (A)
